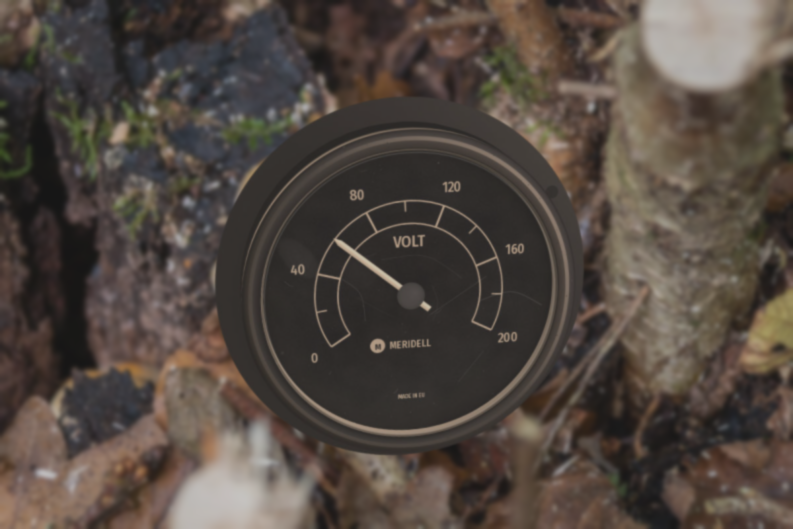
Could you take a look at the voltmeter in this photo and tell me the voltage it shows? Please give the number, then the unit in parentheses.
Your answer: 60 (V)
